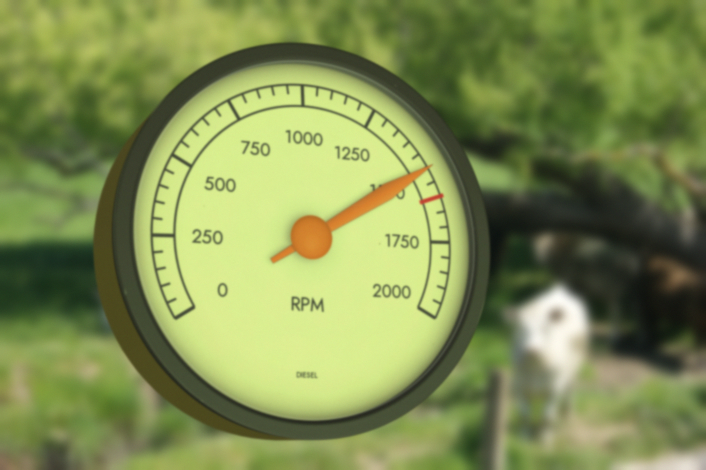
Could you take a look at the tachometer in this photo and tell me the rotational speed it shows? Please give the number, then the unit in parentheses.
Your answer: 1500 (rpm)
